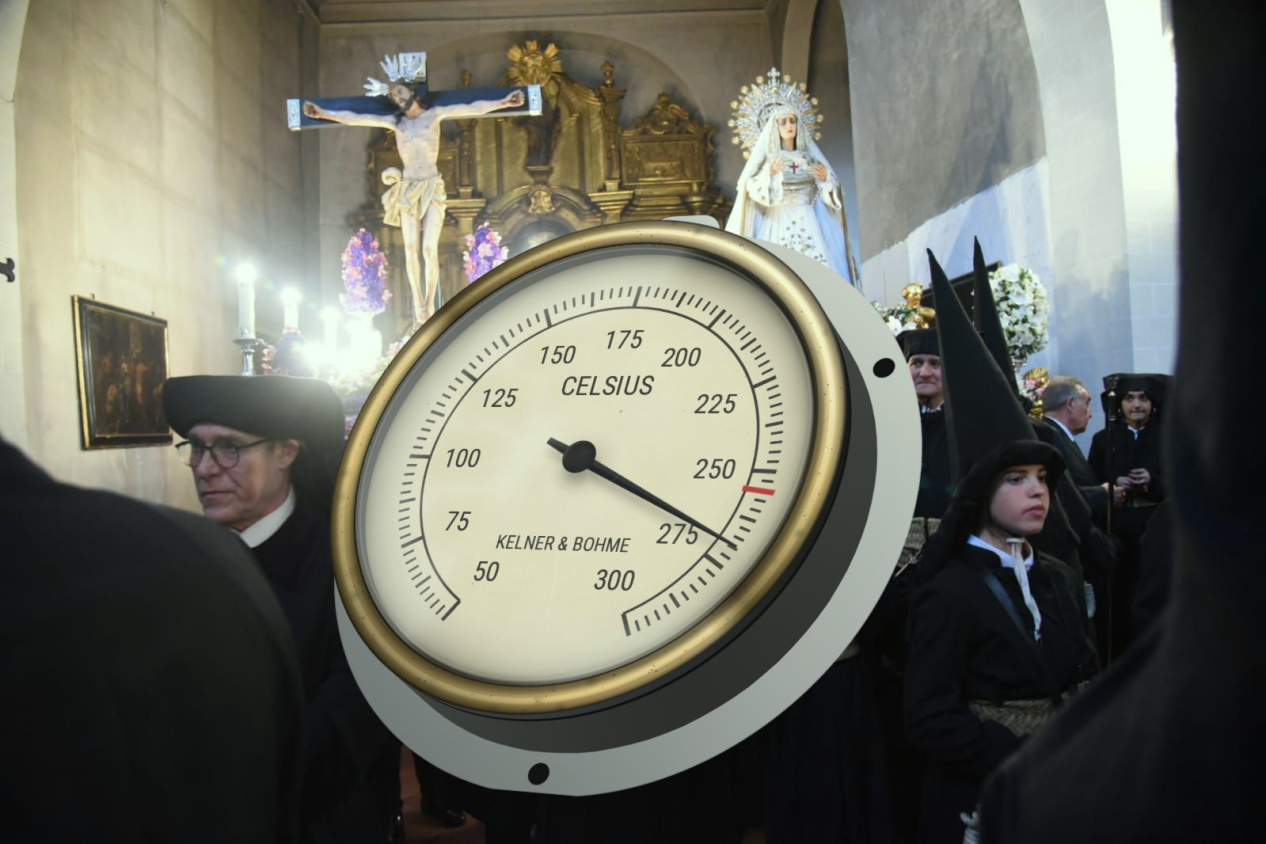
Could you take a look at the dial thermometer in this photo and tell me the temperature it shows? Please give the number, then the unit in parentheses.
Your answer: 270 (°C)
